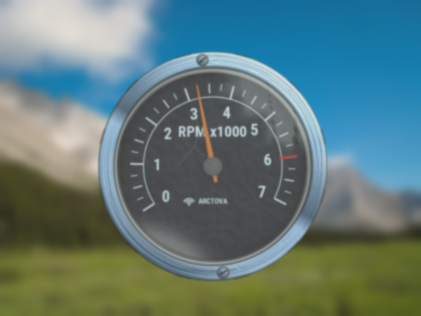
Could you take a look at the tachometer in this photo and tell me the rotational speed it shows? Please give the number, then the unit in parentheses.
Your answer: 3250 (rpm)
